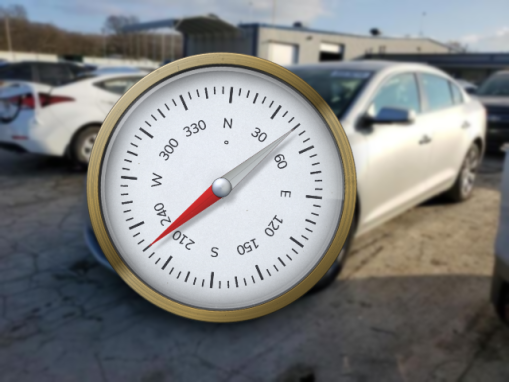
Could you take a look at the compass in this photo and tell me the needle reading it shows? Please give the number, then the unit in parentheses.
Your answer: 225 (°)
